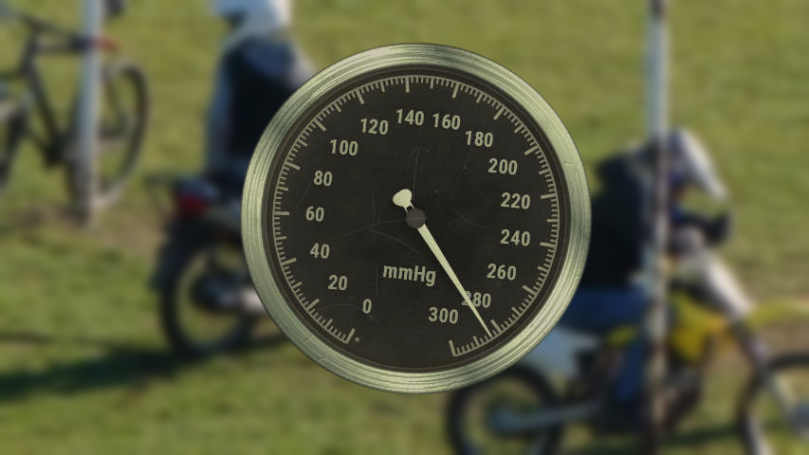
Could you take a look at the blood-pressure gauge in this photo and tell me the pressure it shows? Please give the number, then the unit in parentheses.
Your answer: 284 (mmHg)
